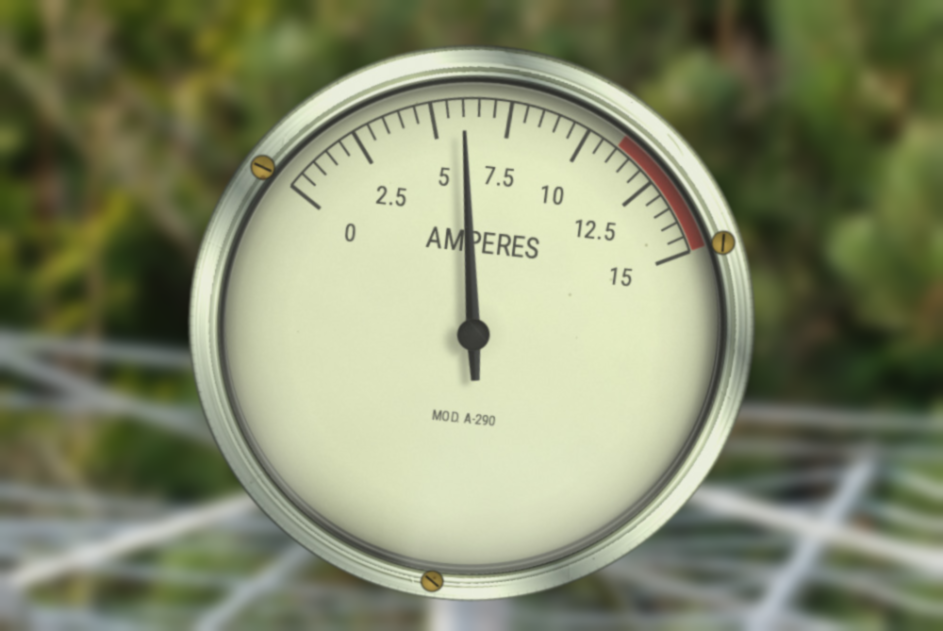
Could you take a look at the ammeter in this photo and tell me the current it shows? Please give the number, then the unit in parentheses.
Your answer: 6 (A)
